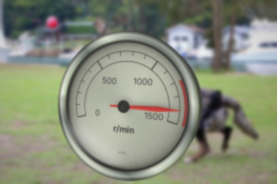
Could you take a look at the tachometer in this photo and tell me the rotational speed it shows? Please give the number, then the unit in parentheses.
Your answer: 1400 (rpm)
